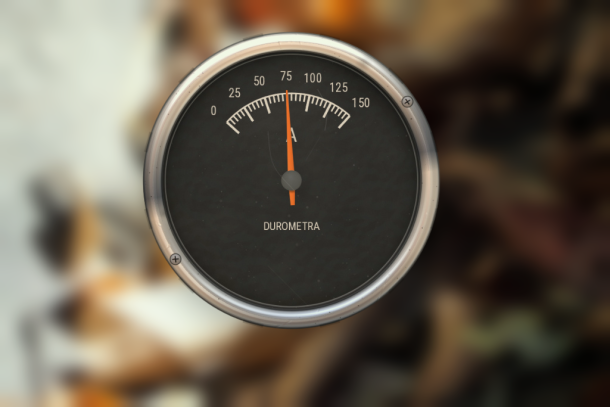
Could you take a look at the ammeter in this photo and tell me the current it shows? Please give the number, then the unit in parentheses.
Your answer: 75 (A)
